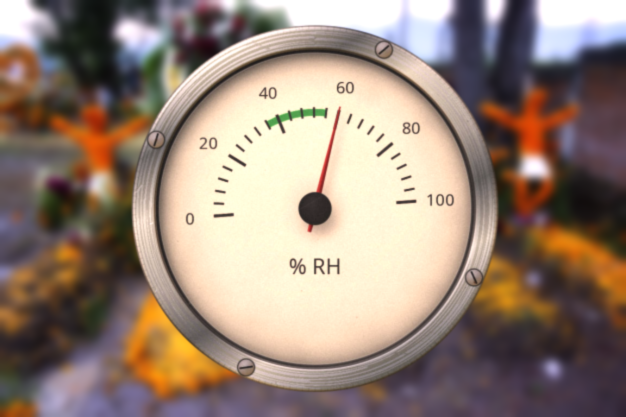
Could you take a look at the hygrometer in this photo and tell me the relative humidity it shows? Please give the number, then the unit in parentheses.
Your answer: 60 (%)
